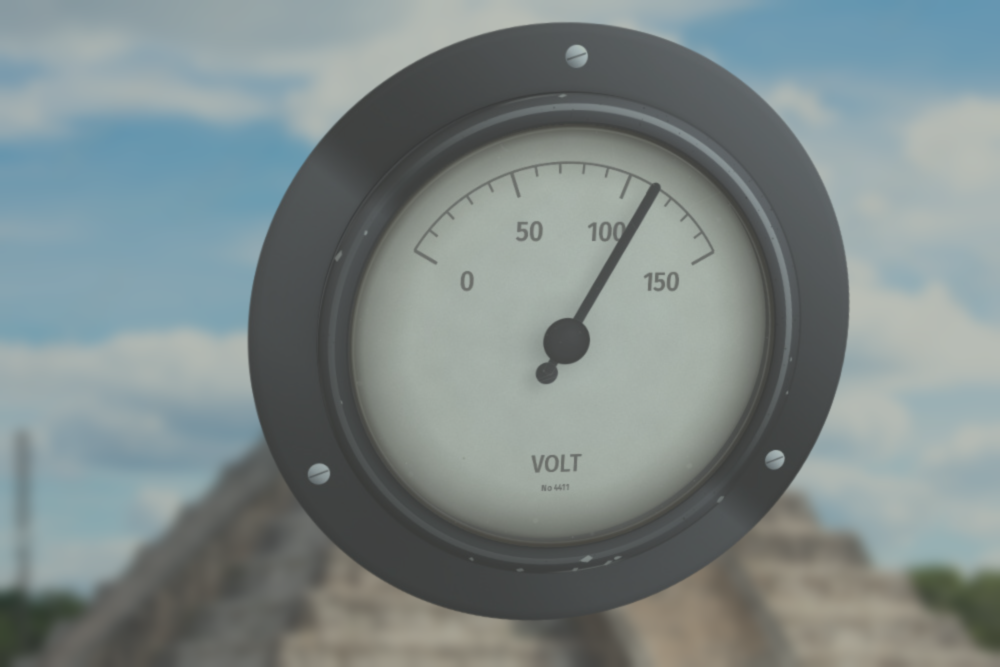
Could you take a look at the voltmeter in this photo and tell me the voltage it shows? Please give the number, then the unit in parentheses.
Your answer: 110 (V)
